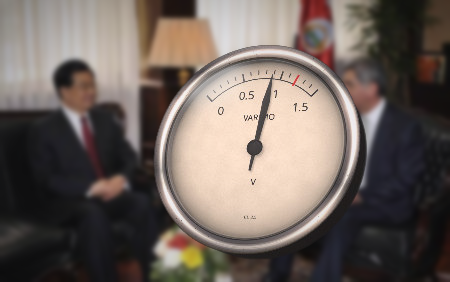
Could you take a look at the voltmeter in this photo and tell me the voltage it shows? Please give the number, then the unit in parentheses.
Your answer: 0.9 (V)
